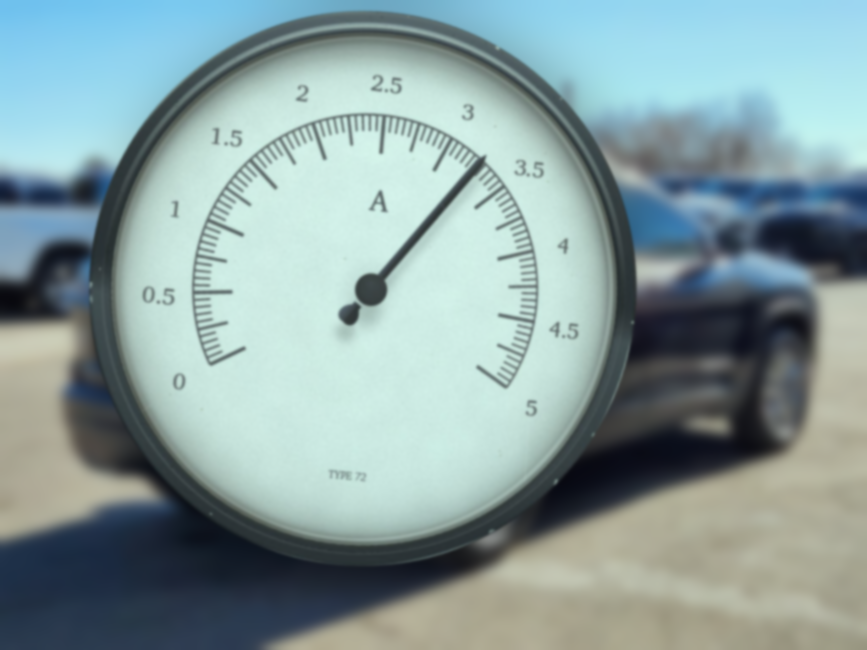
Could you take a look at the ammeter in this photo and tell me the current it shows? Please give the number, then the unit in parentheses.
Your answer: 3.25 (A)
